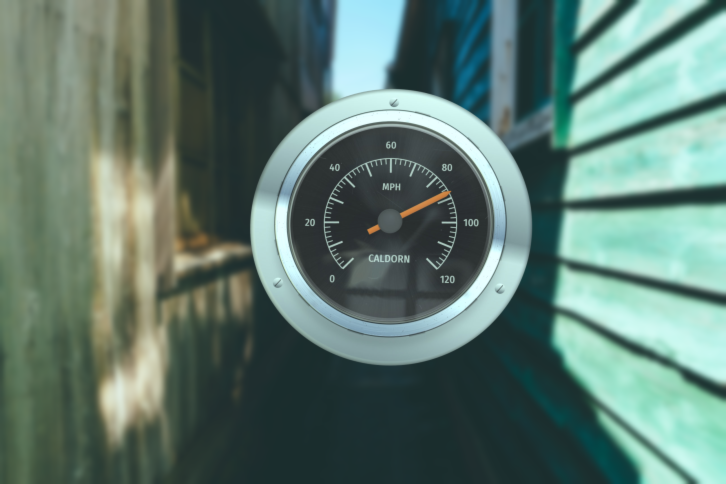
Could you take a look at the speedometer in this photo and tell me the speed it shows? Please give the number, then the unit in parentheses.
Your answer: 88 (mph)
